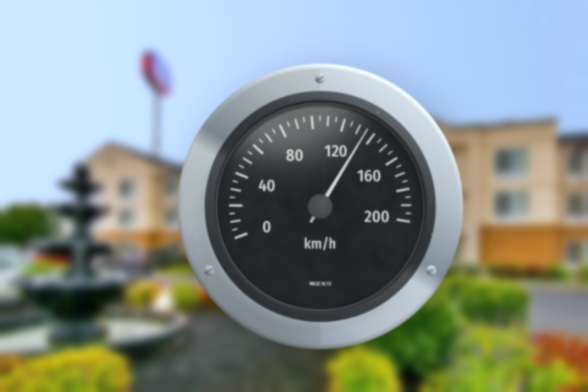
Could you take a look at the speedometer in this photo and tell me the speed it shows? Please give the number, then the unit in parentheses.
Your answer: 135 (km/h)
